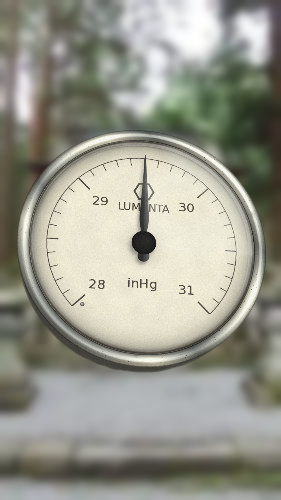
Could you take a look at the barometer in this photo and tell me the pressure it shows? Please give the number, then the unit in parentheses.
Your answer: 29.5 (inHg)
